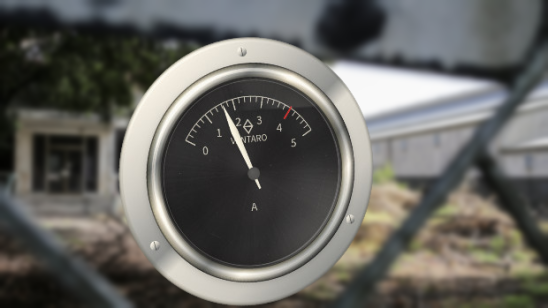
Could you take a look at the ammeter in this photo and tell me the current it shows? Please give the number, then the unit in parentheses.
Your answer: 1.6 (A)
